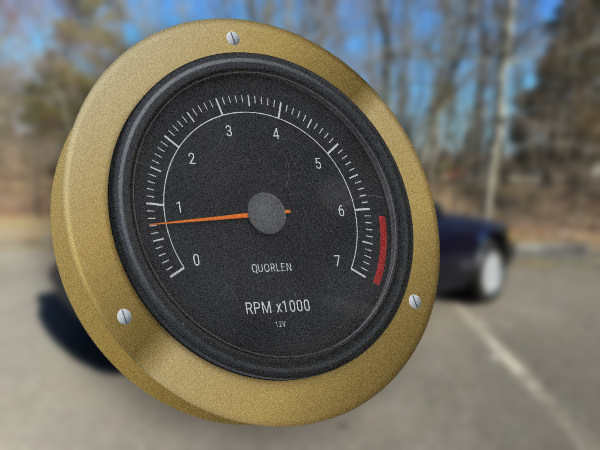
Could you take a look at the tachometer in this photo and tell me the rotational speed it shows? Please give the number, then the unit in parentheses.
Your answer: 700 (rpm)
